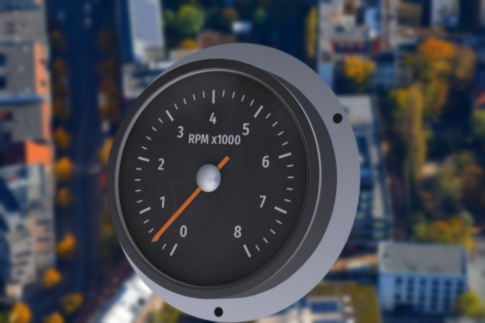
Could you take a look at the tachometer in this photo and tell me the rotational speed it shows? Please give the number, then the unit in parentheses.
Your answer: 400 (rpm)
